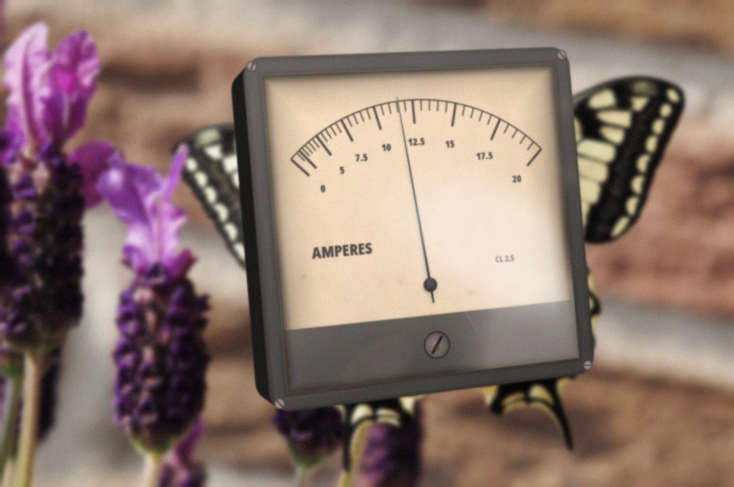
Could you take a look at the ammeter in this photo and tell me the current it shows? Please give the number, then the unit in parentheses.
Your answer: 11.5 (A)
